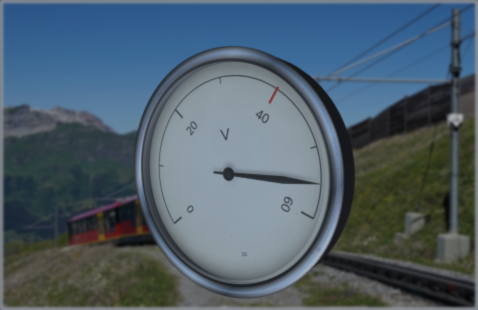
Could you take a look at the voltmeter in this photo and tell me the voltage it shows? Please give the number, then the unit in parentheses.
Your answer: 55 (V)
